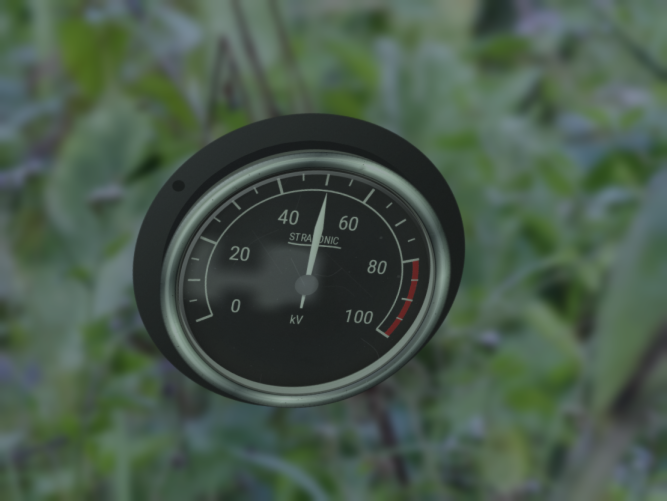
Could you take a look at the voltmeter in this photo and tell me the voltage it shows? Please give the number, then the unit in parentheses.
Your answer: 50 (kV)
